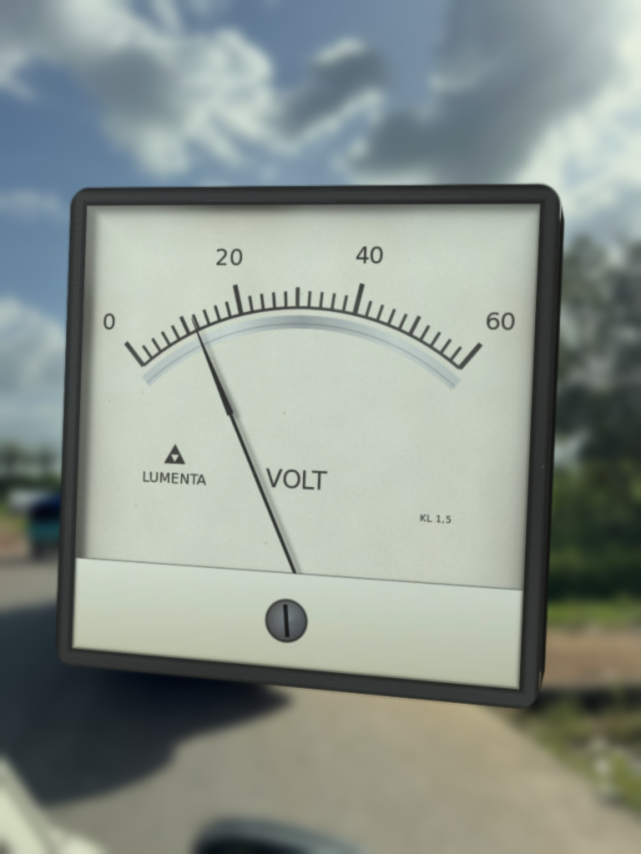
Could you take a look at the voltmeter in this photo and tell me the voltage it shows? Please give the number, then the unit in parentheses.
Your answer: 12 (V)
